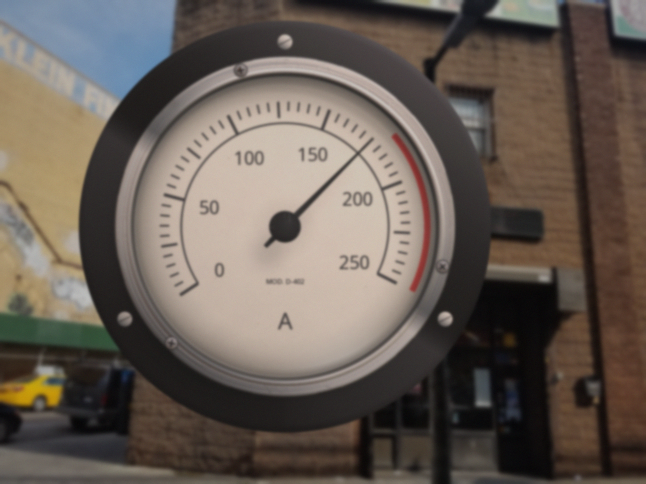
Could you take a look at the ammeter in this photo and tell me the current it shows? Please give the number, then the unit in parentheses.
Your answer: 175 (A)
